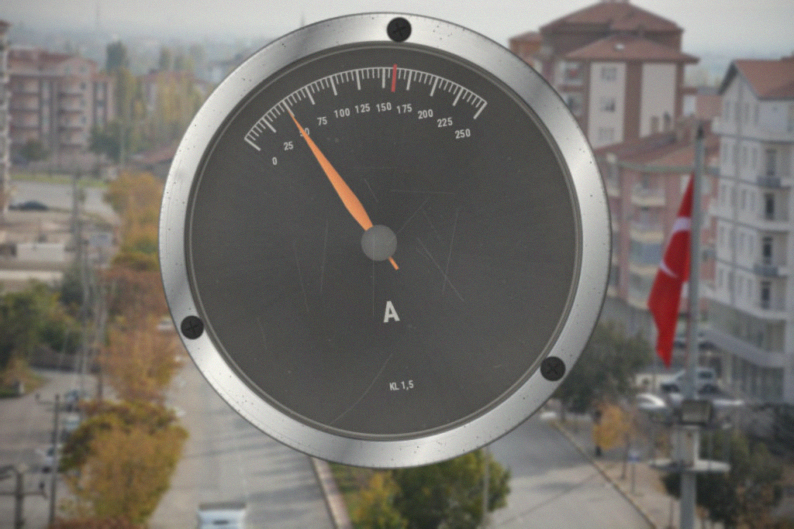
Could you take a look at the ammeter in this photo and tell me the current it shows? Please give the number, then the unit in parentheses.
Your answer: 50 (A)
